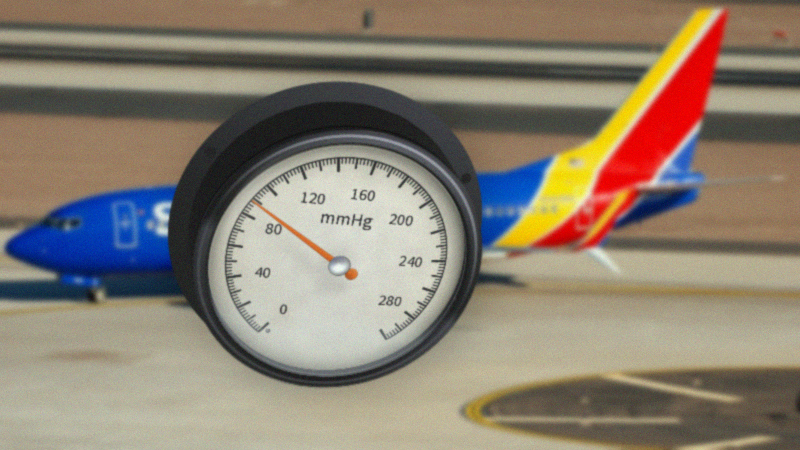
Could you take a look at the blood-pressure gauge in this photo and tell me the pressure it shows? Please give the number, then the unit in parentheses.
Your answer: 90 (mmHg)
